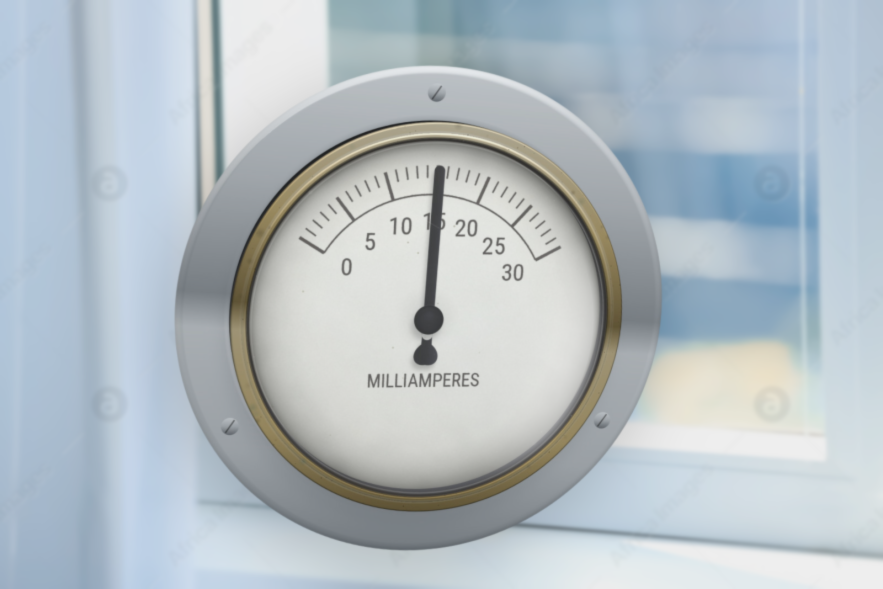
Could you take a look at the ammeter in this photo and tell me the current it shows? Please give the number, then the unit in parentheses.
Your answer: 15 (mA)
